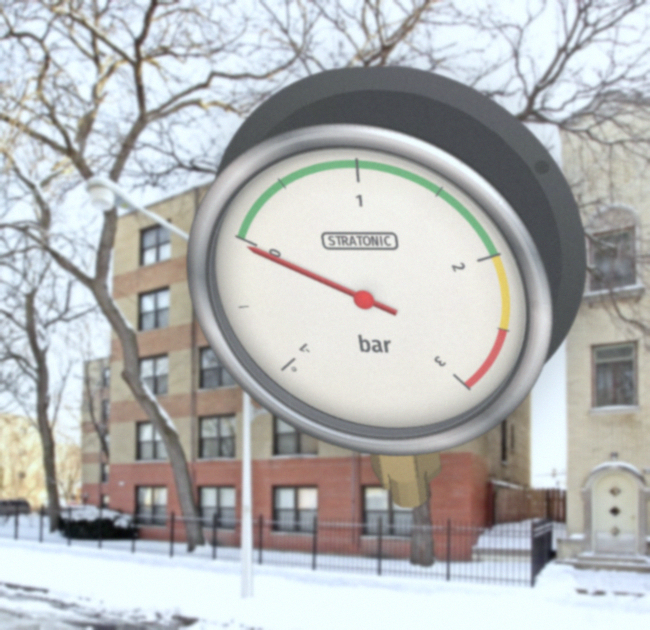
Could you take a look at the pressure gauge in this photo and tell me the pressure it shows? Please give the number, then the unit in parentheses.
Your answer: 0 (bar)
